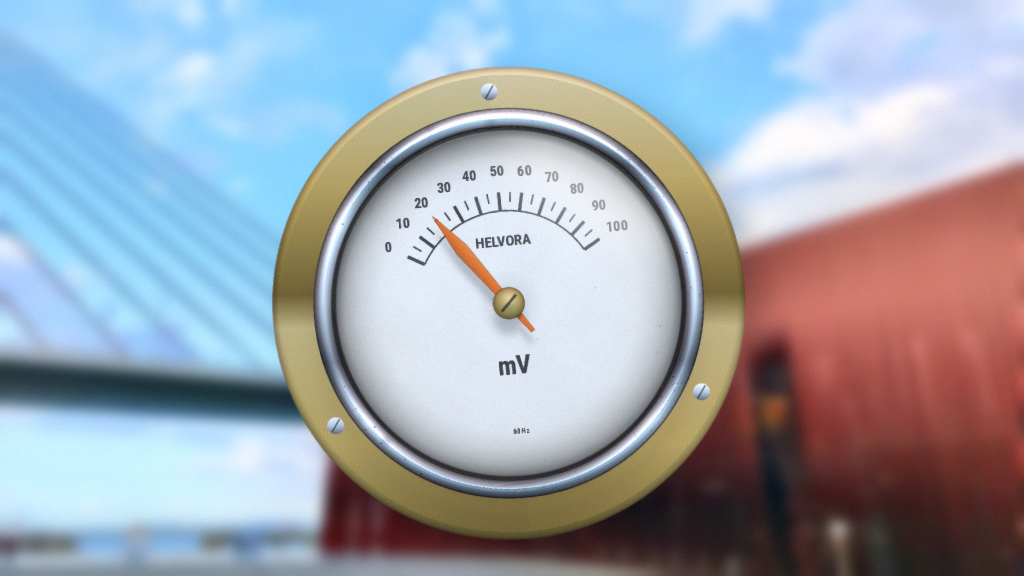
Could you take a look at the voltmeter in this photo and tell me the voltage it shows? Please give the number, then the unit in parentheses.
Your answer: 20 (mV)
